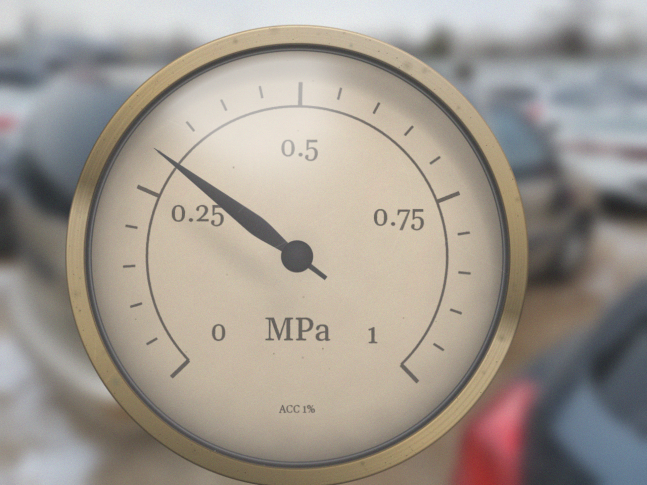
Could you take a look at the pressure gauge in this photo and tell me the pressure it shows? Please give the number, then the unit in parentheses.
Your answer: 0.3 (MPa)
